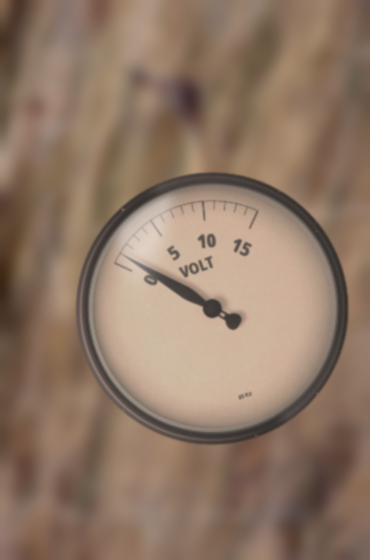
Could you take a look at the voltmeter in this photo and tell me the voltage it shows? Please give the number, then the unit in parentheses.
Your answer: 1 (V)
